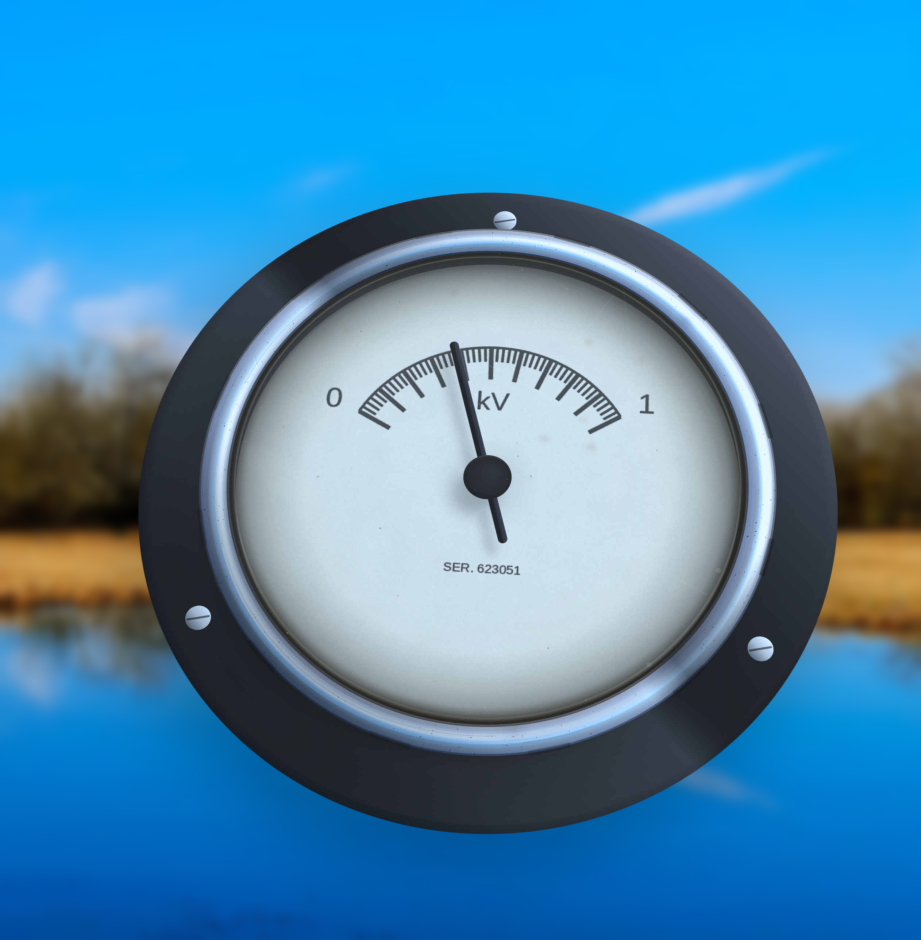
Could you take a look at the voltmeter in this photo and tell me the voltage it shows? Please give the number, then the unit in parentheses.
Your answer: 0.38 (kV)
